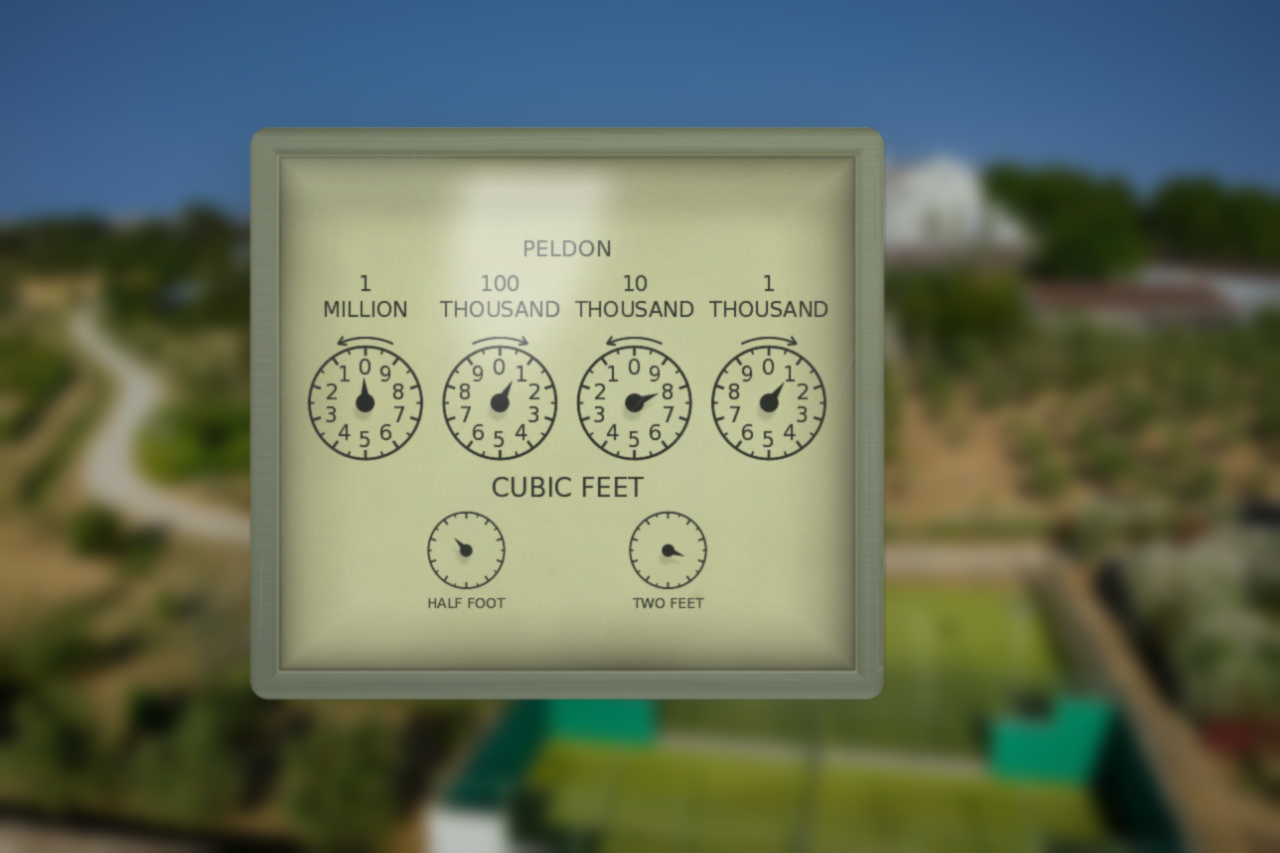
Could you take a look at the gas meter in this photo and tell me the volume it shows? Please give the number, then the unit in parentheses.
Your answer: 8100 (ft³)
